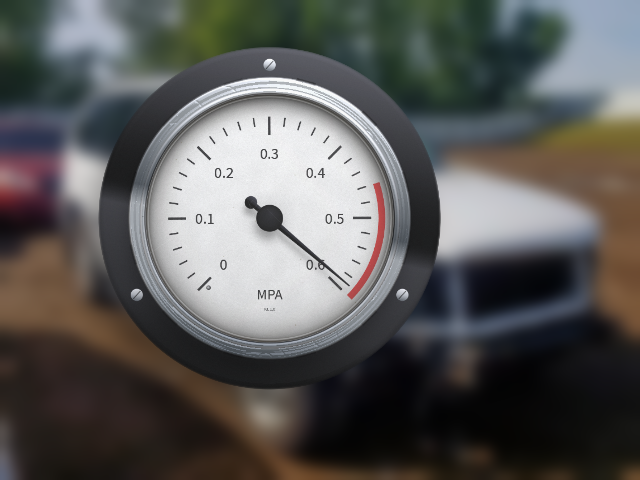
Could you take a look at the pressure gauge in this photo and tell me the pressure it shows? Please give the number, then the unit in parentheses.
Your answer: 0.59 (MPa)
